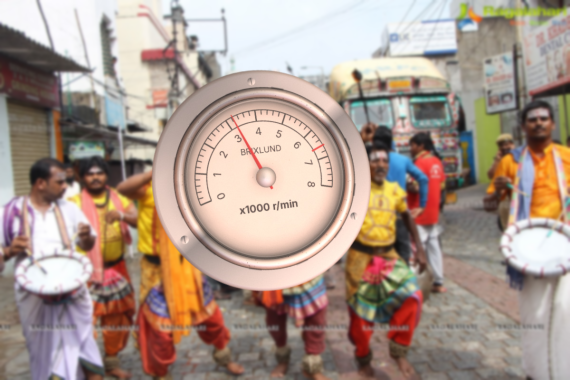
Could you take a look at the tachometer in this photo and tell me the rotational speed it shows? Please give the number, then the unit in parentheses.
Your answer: 3200 (rpm)
